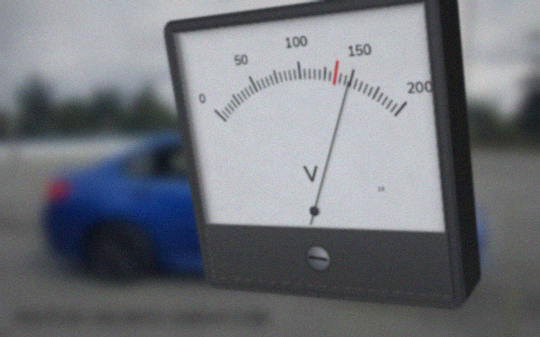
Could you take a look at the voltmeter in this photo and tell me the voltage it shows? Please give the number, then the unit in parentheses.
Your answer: 150 (V)
